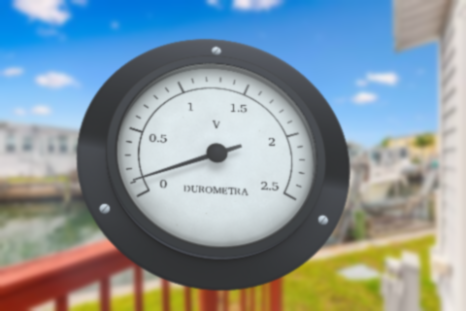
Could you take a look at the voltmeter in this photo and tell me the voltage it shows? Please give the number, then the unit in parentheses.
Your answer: 0.1 (V)
